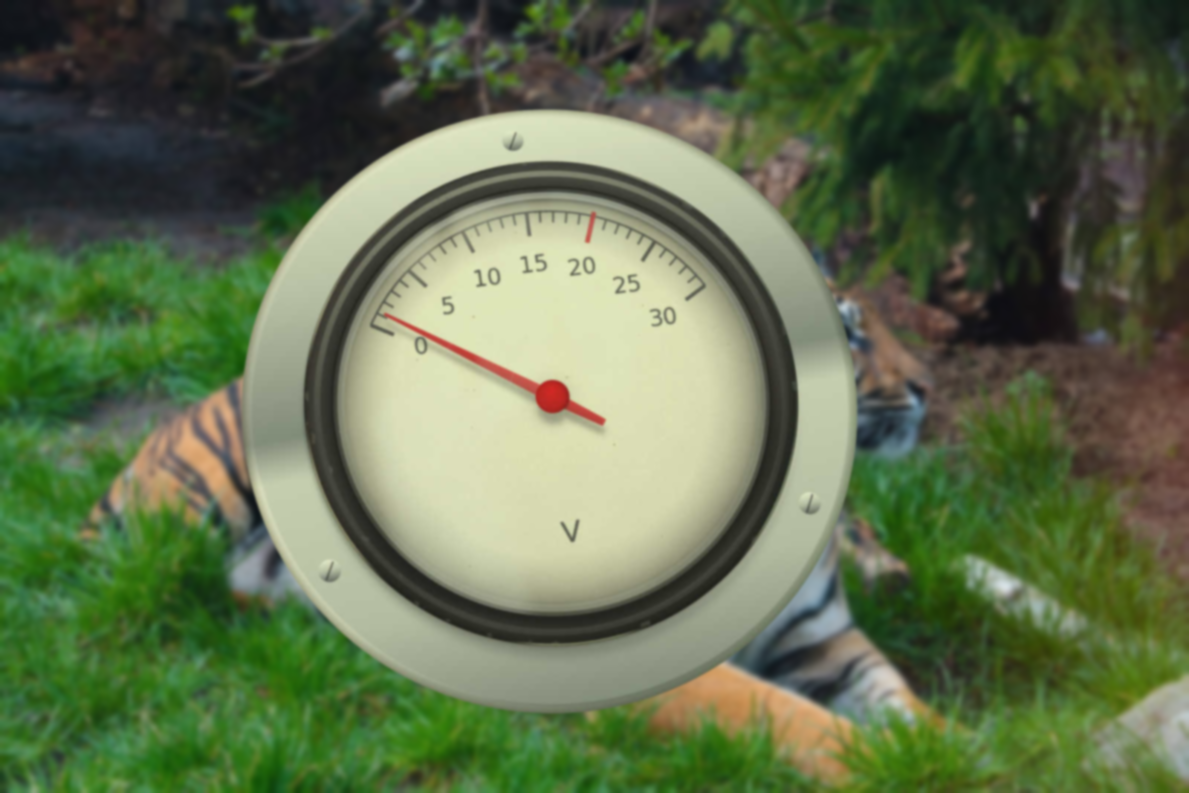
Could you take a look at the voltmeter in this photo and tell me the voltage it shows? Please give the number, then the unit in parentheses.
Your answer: 1 (V)
